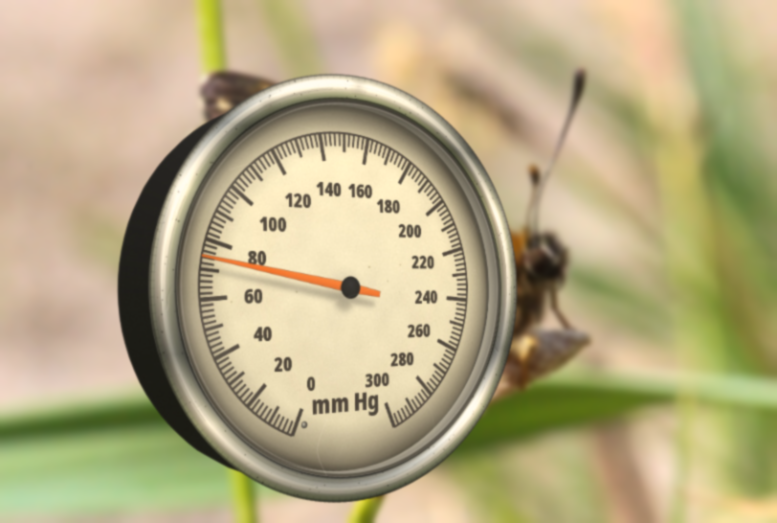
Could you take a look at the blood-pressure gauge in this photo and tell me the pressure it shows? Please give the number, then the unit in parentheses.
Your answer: 74 (mmHg)
